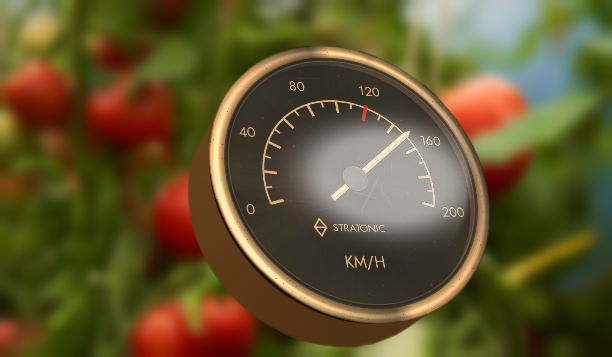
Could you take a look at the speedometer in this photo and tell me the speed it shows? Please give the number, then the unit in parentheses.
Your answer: 150 (km/h)
